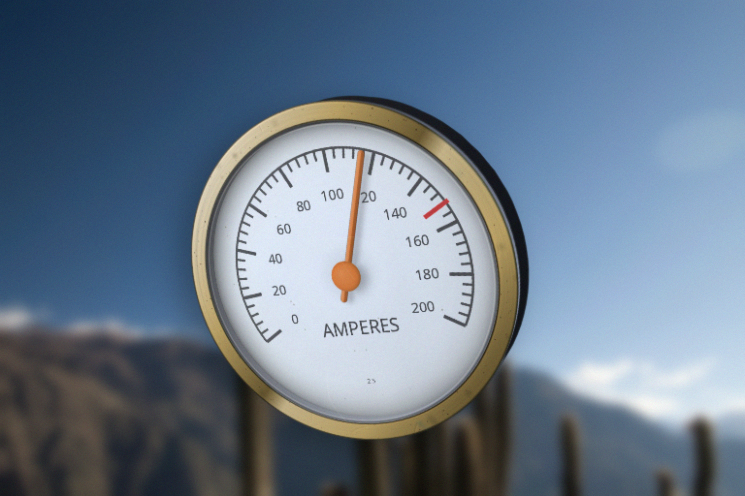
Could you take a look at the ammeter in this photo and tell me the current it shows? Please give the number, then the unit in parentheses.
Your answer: 116 (A)
